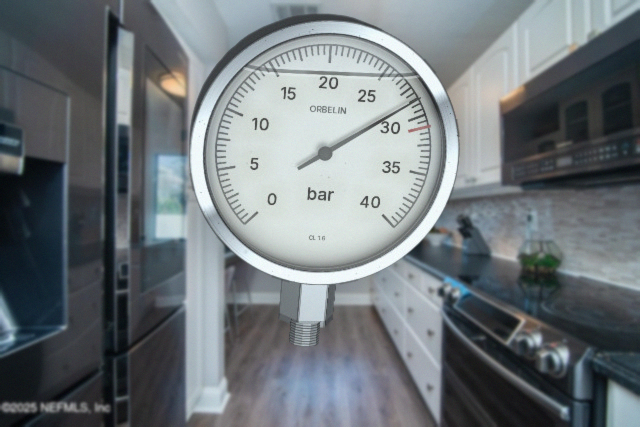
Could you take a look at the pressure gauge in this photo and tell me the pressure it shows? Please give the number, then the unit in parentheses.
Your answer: 28.5 (bar)
